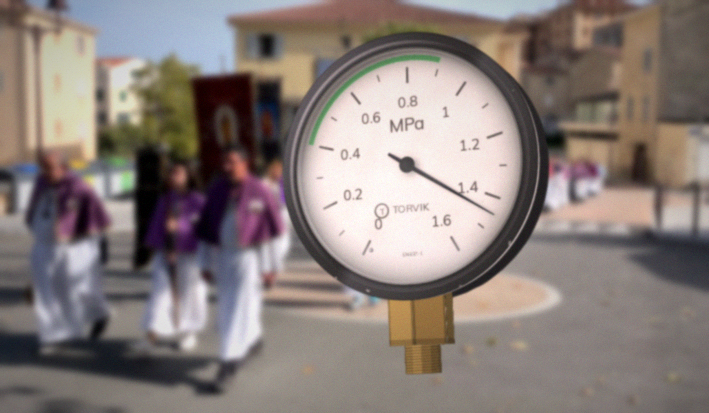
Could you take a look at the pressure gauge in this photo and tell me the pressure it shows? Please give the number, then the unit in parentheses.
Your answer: 1.45 (MPa)
